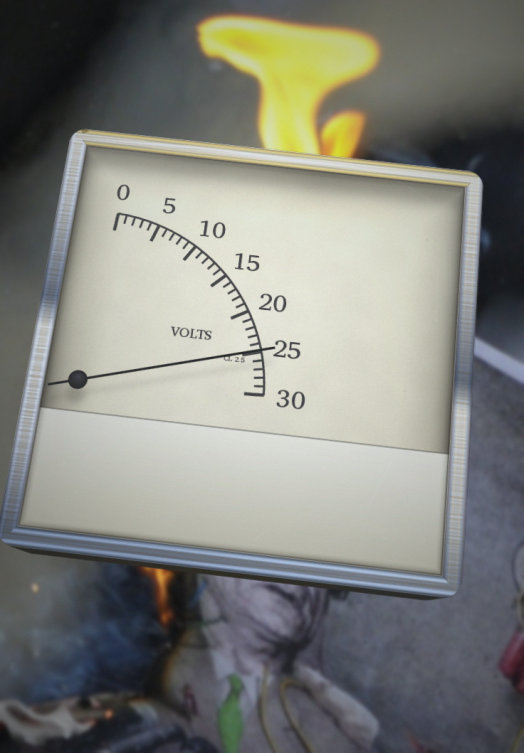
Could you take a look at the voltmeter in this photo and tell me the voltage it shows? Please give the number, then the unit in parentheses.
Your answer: 25 (V)
